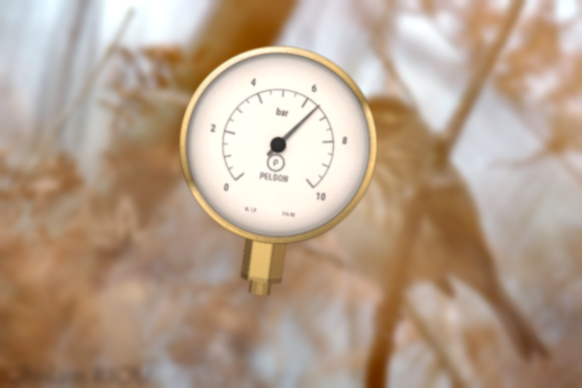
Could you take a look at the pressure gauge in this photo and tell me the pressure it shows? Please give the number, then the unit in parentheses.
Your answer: 6.5 (bar)
